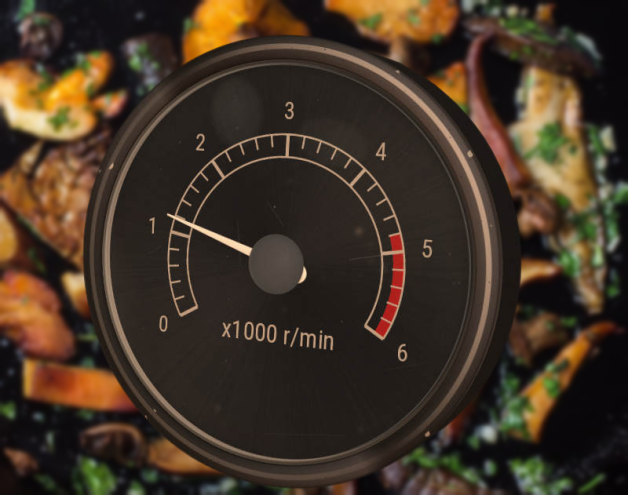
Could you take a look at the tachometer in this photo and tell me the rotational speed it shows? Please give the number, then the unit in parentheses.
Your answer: 1200 (rpm)
